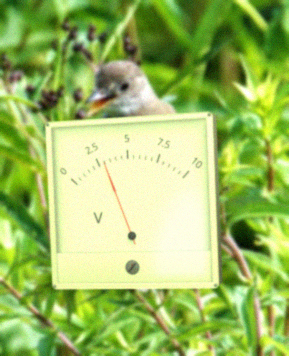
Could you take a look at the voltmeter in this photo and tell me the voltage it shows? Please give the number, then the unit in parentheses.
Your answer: 3 (V)
